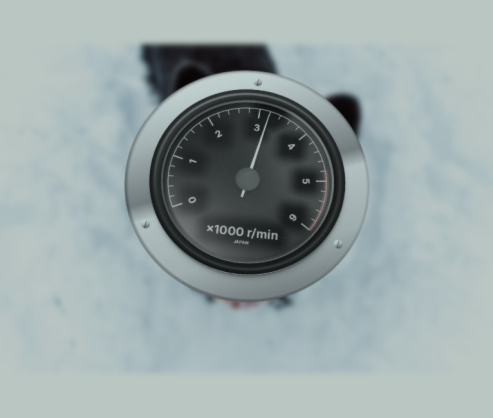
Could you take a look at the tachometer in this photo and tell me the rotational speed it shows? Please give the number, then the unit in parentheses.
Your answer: 3200 (rpm)
